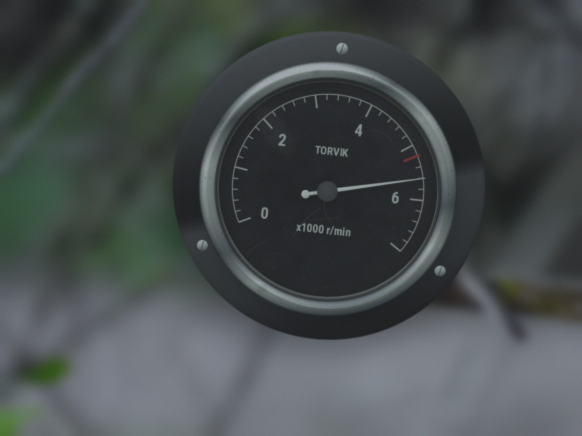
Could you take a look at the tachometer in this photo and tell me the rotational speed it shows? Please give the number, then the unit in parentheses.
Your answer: 5600 (rpm)
